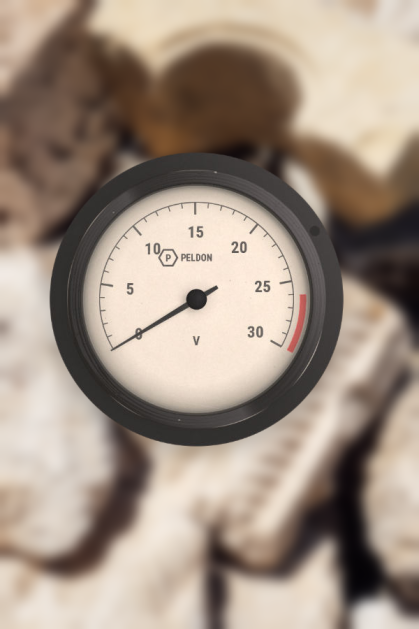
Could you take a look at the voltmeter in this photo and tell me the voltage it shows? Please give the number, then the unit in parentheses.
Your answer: 0 (V)
